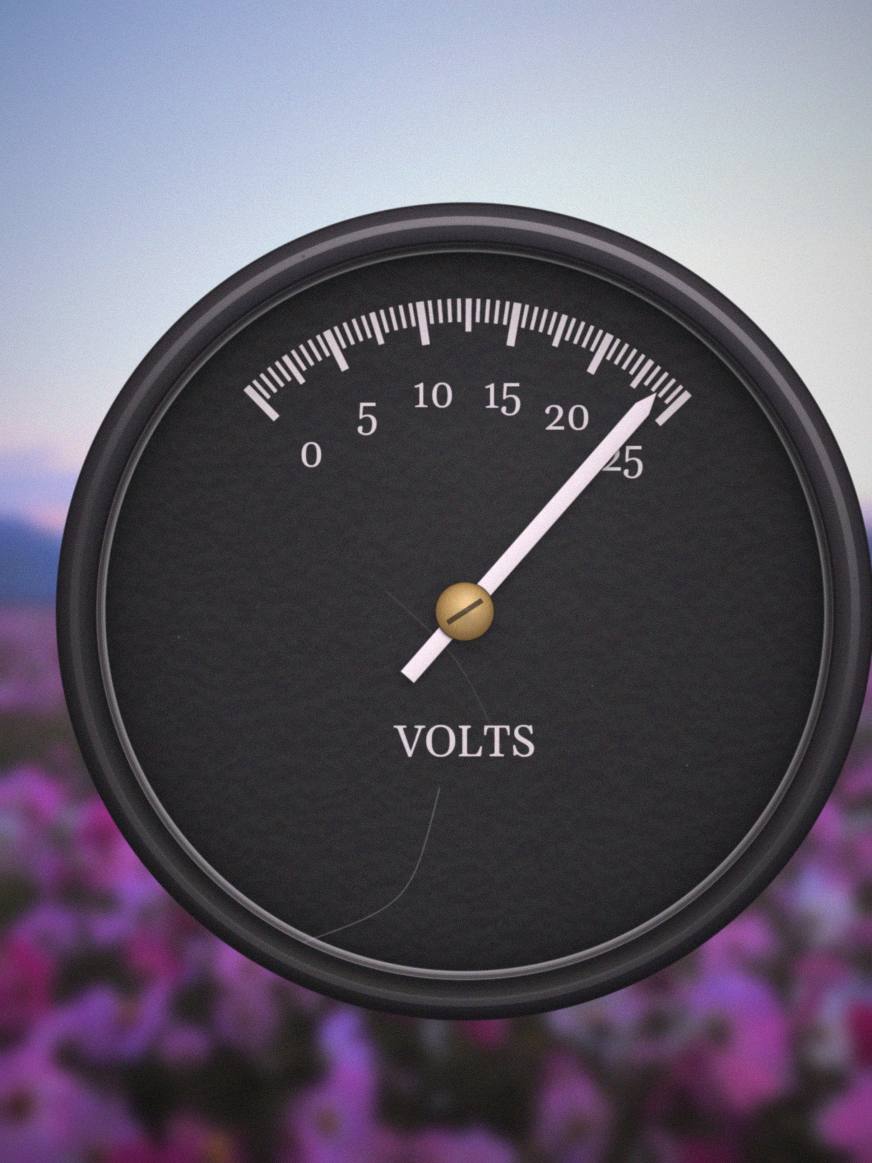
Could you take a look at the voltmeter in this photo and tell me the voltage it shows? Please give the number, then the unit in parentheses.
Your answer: 23.75 (V)
